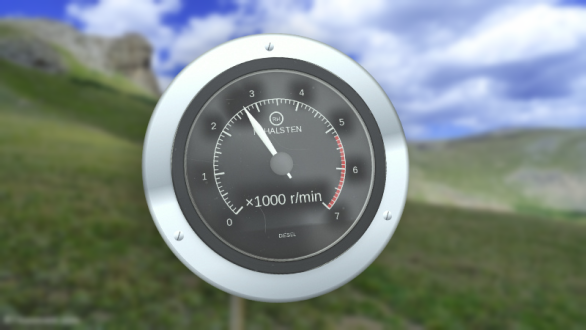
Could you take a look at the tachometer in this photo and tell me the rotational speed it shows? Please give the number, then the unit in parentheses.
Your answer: 2700 (rpm)
